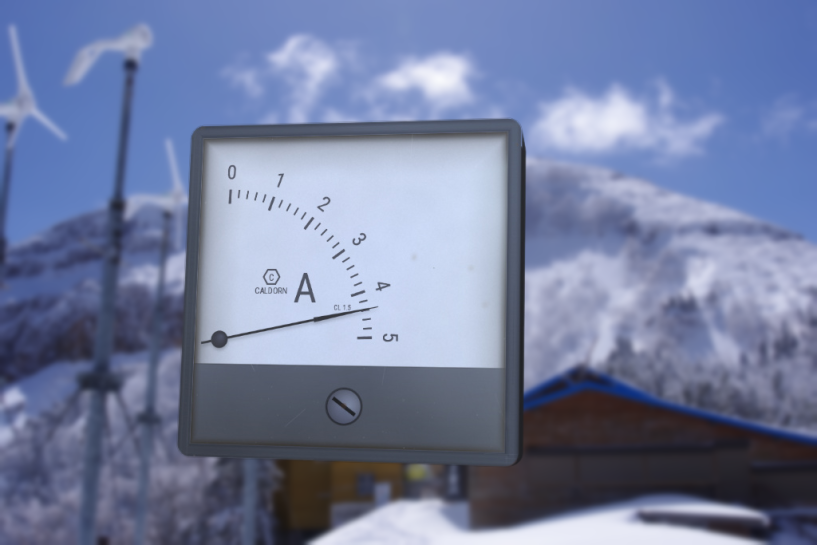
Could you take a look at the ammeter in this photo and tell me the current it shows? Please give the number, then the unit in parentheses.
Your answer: 4.4 (A)
